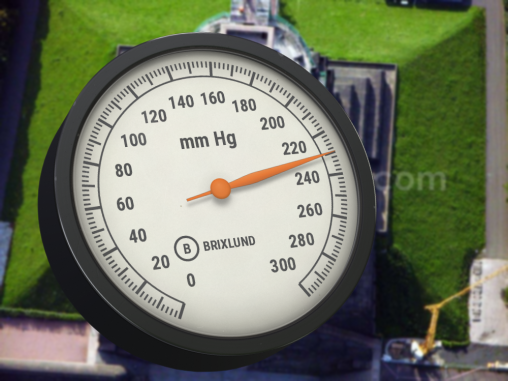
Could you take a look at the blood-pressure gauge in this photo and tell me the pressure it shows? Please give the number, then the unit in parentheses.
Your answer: 230 (mmHg)
